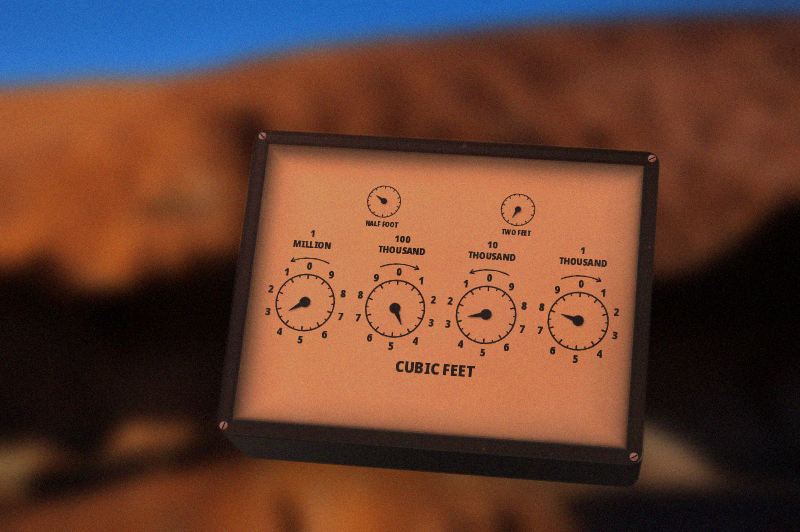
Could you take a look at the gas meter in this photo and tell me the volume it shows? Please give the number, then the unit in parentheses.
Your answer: 342800 (ft³)
